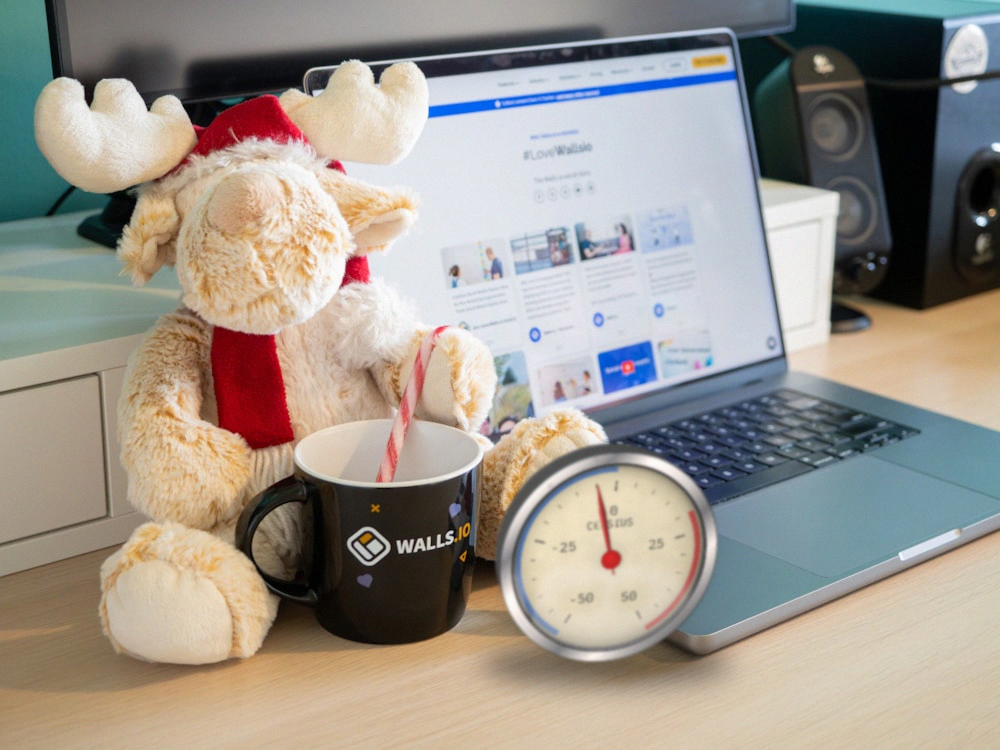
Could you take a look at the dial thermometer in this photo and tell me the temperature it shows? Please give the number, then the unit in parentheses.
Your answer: -5 (°C)
